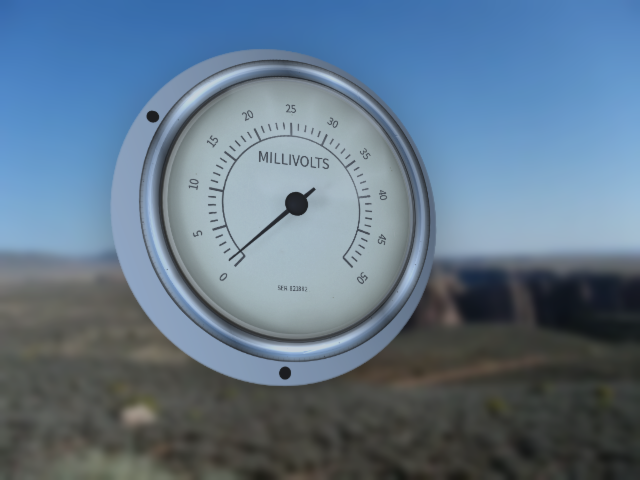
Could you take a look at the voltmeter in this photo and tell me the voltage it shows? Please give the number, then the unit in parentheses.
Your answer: 1 (mV)
